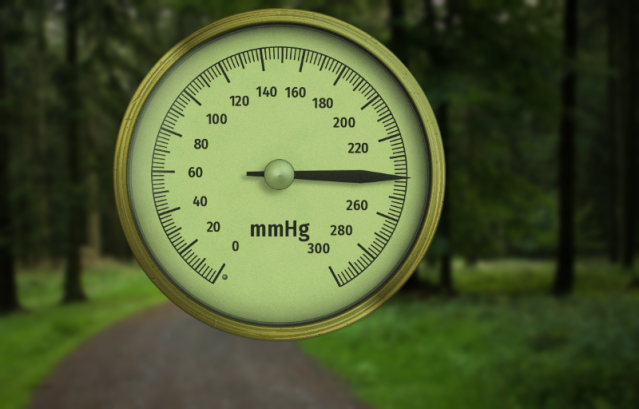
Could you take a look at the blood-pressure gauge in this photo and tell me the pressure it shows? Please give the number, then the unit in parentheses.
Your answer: 240 (mmHg)
